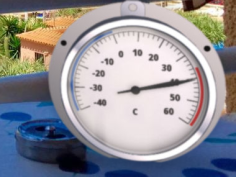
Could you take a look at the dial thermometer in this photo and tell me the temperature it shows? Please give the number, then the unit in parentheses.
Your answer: 40 (°C)
